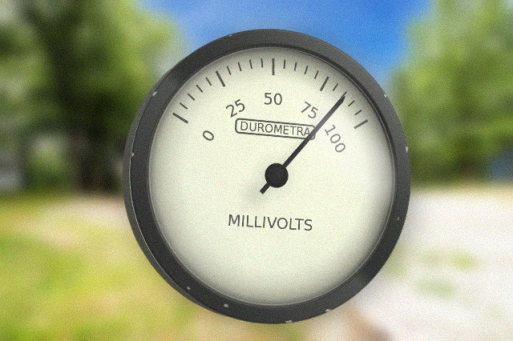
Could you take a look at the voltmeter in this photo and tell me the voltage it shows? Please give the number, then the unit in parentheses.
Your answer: 85 (mV)
